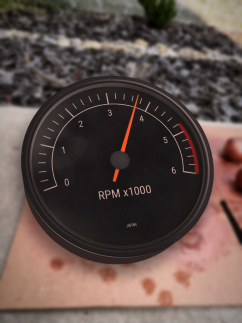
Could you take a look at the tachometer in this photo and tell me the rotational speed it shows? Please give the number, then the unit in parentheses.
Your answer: 3700 (rpm)
